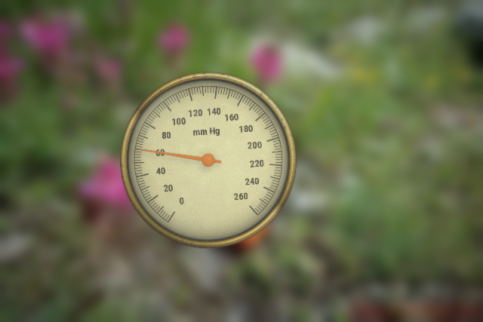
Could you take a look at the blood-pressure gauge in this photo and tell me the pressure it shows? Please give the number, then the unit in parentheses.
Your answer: 60 (mmHg)
